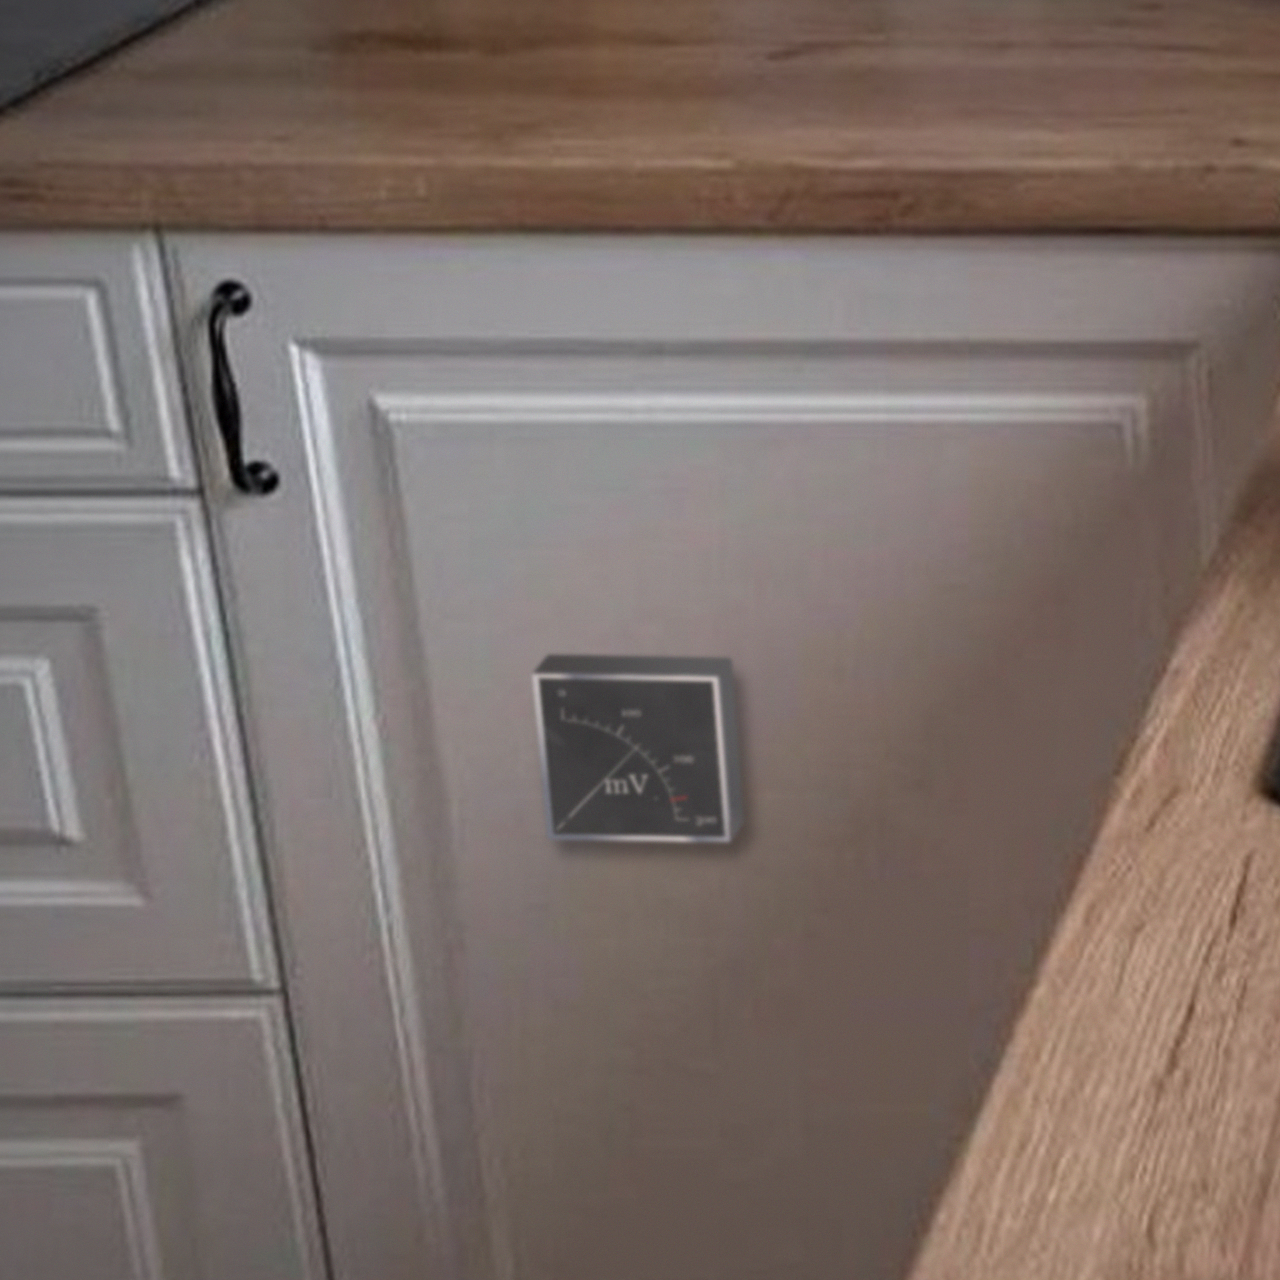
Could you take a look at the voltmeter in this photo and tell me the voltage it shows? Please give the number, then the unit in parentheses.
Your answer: 140 (mV)
